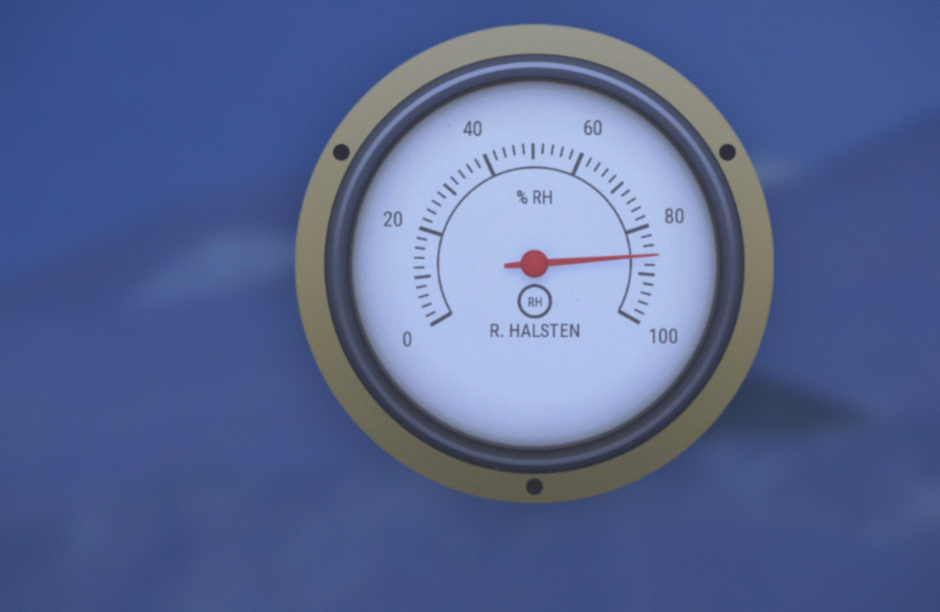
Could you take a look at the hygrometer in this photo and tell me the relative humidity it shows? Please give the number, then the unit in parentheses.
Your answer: 86 (%)
